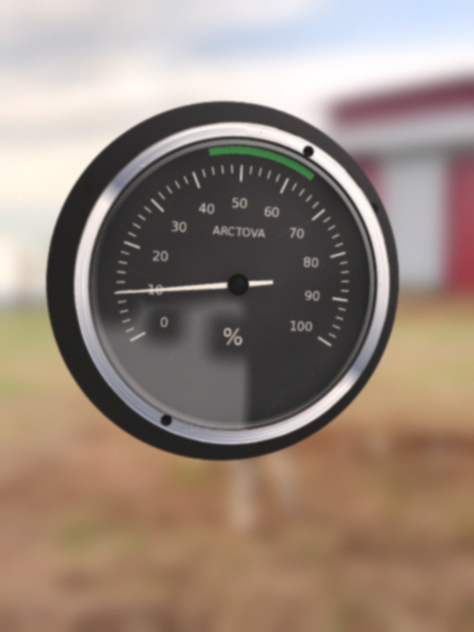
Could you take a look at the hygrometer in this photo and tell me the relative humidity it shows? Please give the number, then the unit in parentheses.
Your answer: 10 (%)
